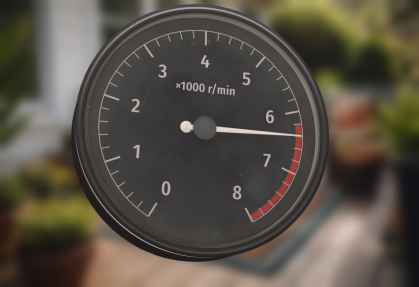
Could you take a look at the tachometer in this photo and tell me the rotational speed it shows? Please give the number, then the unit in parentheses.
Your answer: 6400 (rpm)
